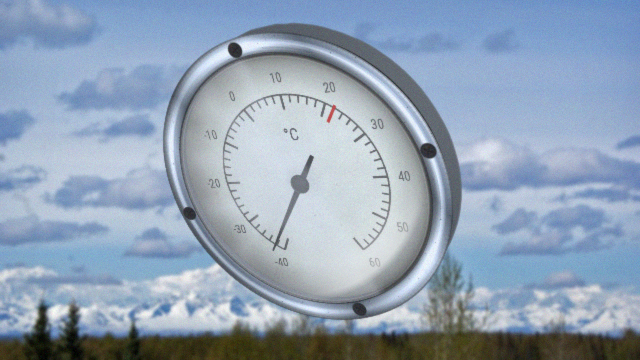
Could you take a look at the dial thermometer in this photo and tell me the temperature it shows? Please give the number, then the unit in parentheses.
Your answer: -38 (°C)
